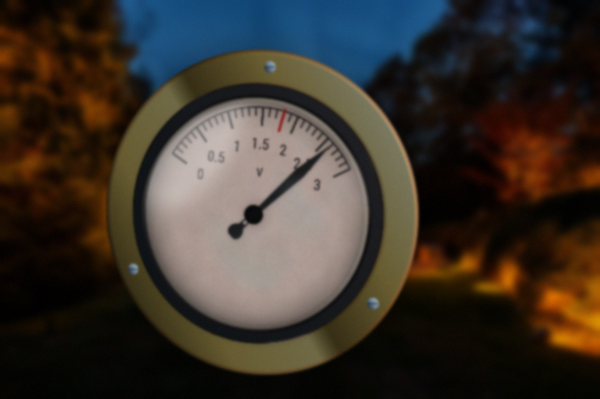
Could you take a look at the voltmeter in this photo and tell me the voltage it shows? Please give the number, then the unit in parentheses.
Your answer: 2.6 (V)
